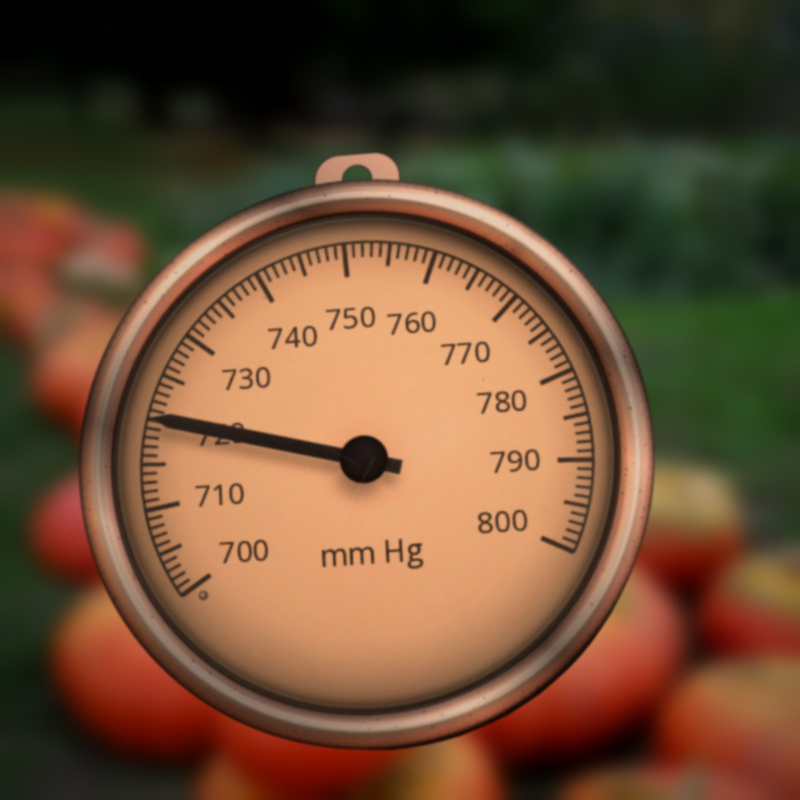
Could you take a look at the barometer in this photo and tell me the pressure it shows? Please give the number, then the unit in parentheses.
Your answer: 720 (mmHg)
